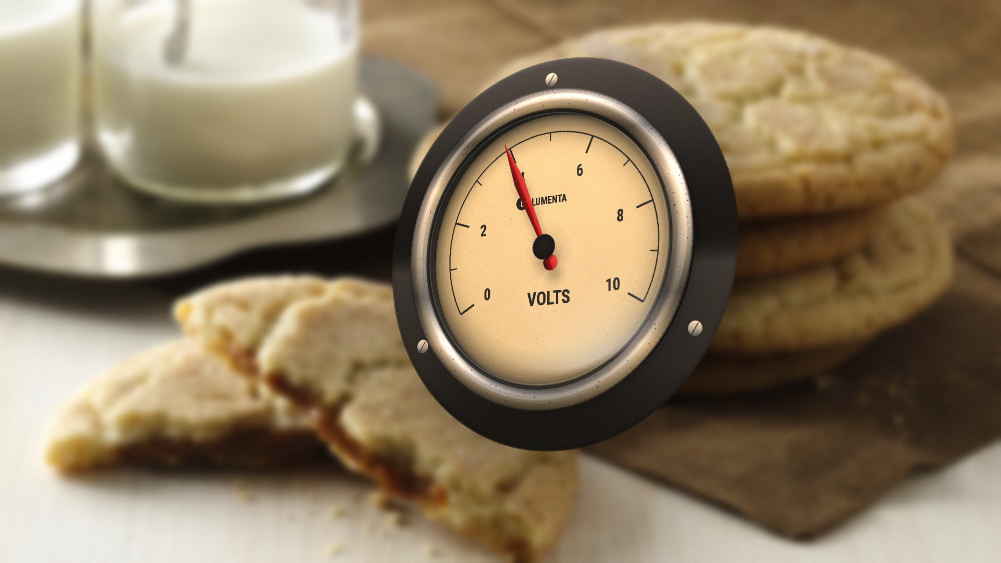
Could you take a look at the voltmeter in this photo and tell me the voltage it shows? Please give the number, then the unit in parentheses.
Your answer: 4 (V)
